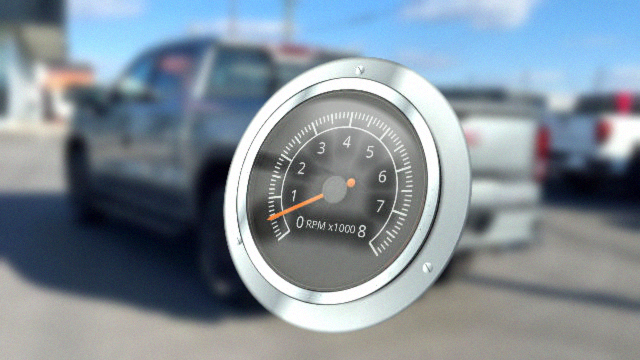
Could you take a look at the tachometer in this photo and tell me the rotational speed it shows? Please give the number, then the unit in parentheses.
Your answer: 500 (rpm)
